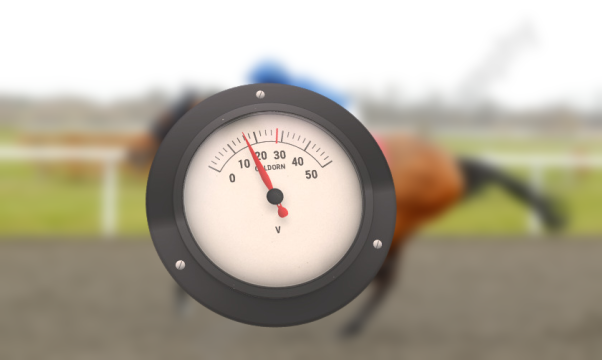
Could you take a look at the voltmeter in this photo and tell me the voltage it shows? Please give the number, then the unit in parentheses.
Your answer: 16 (V)
